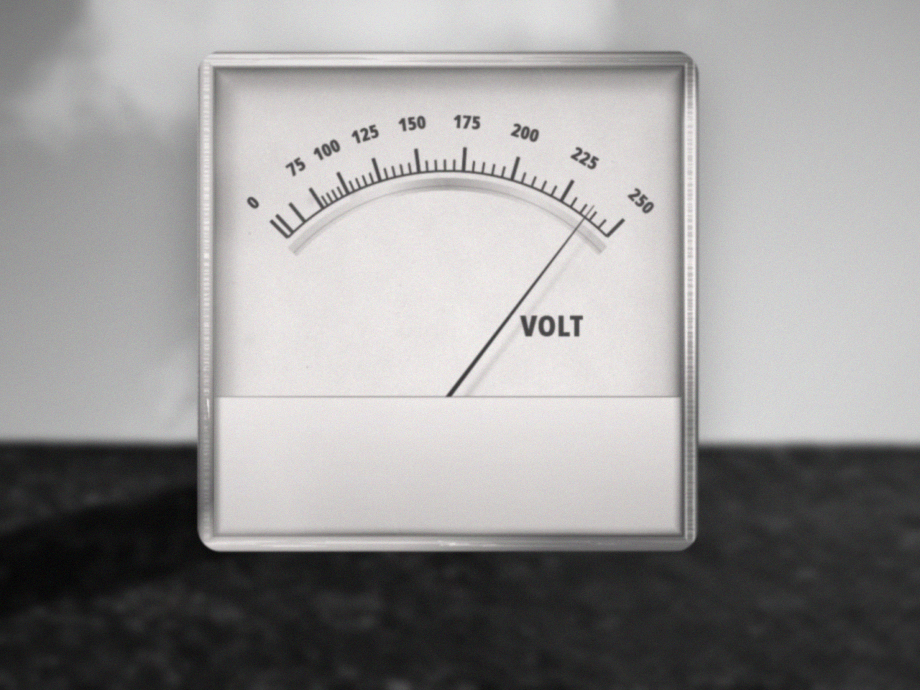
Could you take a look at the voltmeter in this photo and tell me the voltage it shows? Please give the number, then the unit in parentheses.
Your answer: 237.5 (V)
